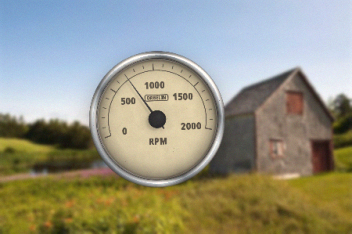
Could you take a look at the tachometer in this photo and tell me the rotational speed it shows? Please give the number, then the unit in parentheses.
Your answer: 700 (rpm)
